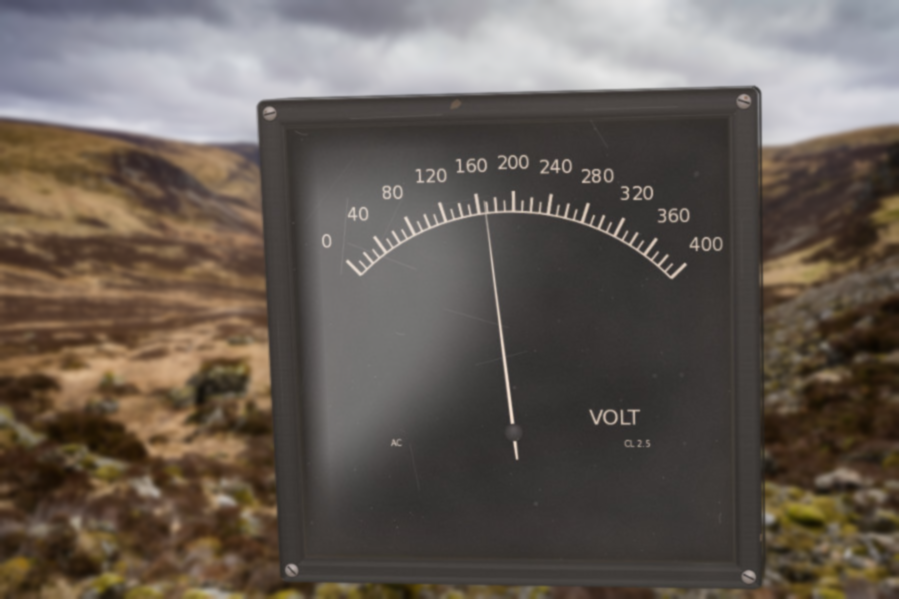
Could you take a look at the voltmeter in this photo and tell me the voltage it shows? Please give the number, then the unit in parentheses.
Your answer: 170 (V)
